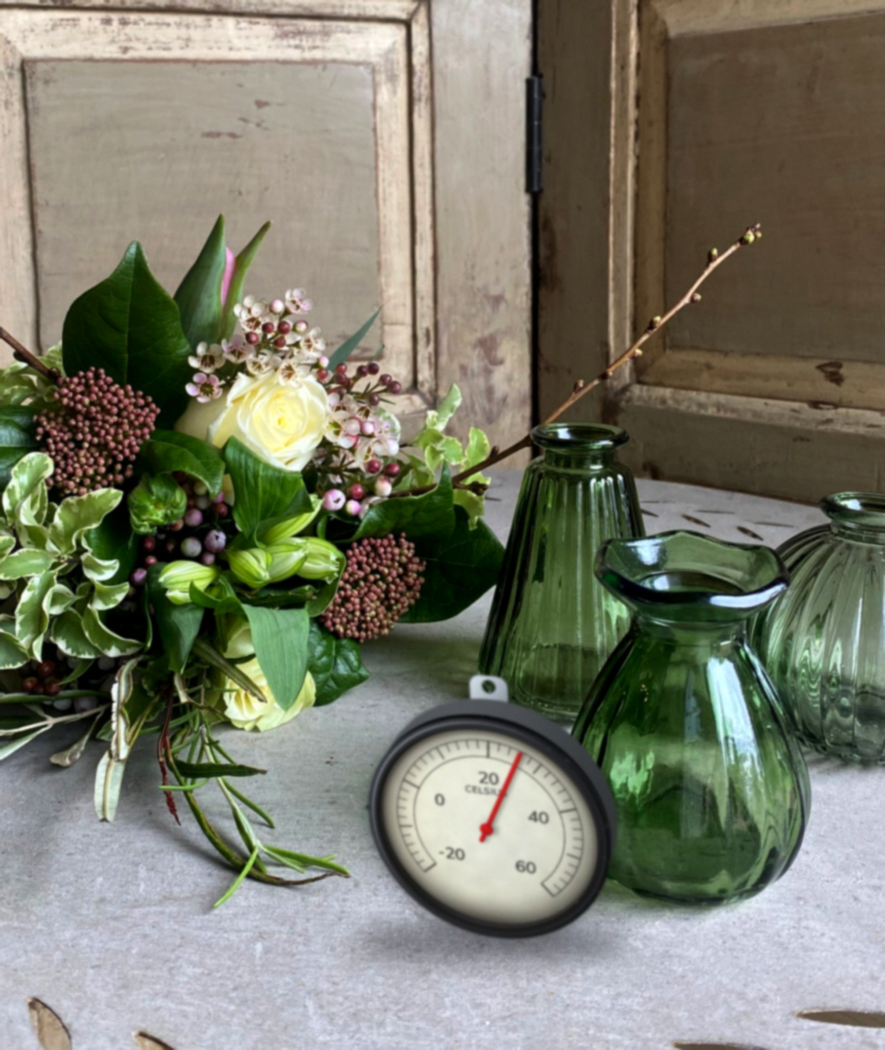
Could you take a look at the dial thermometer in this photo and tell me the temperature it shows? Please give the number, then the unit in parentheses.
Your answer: 26 (°C)
